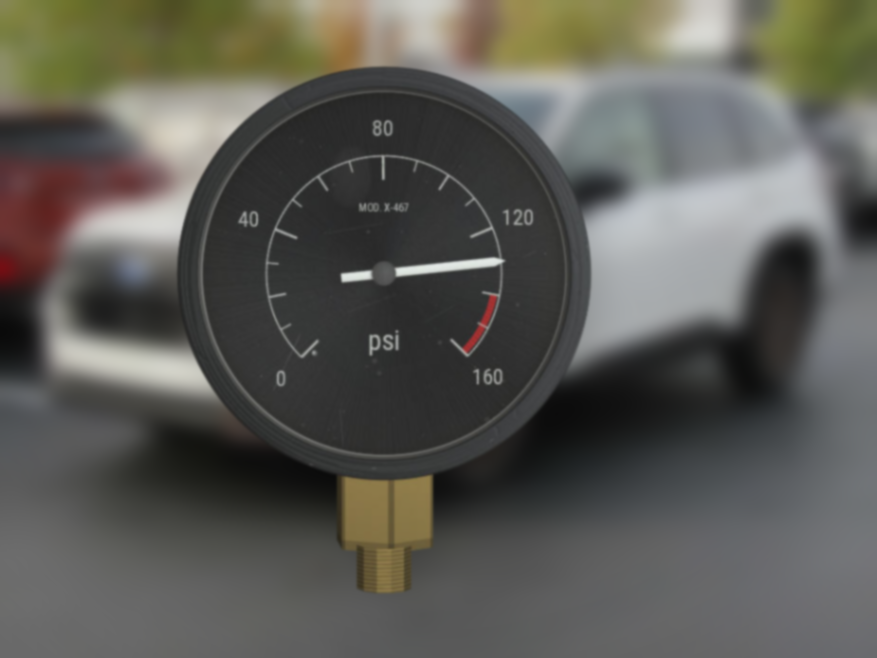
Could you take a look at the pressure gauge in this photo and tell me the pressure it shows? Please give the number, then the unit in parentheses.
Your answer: 130 (psi)
